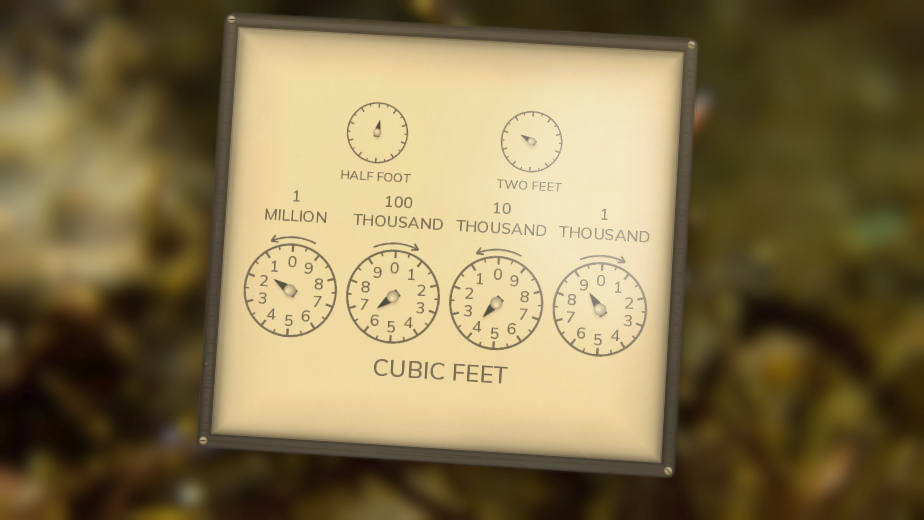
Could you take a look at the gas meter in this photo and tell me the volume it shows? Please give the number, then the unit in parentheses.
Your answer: 163900 (ft³)
